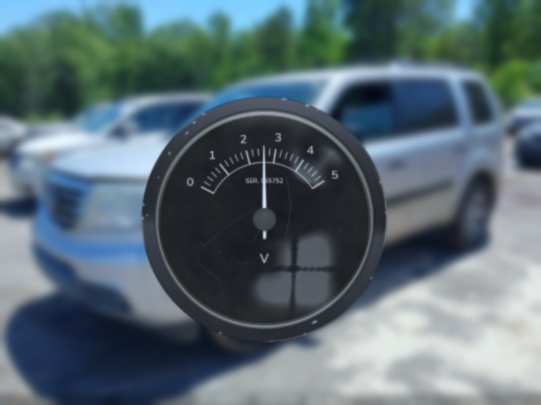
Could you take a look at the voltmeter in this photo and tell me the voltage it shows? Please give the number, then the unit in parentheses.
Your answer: 2.6 (V)
